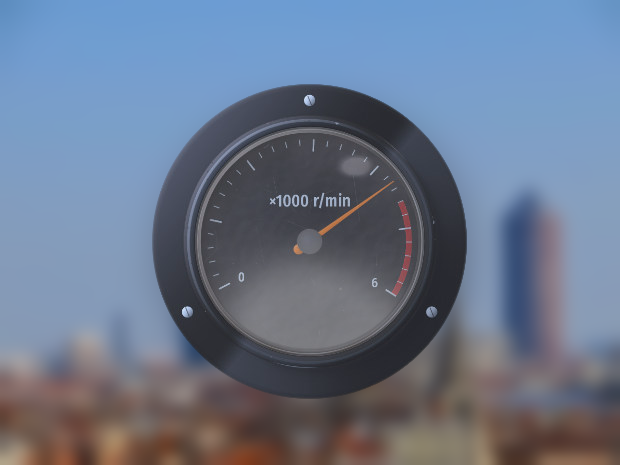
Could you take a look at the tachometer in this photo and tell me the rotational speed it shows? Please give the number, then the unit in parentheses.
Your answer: 4300 (rpm)
